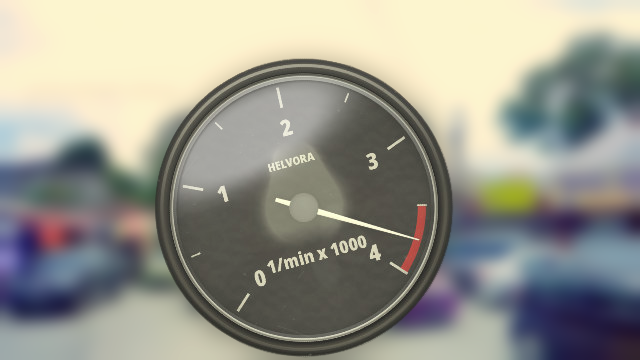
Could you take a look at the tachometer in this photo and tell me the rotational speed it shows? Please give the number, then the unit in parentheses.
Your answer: 3750 (rpm)
